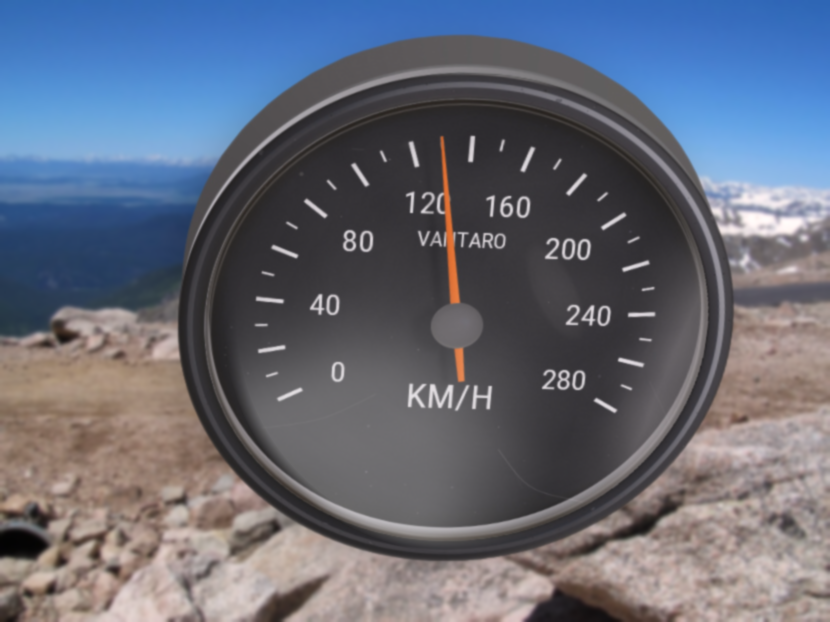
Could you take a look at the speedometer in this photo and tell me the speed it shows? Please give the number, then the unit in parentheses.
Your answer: 130 (km/h)
